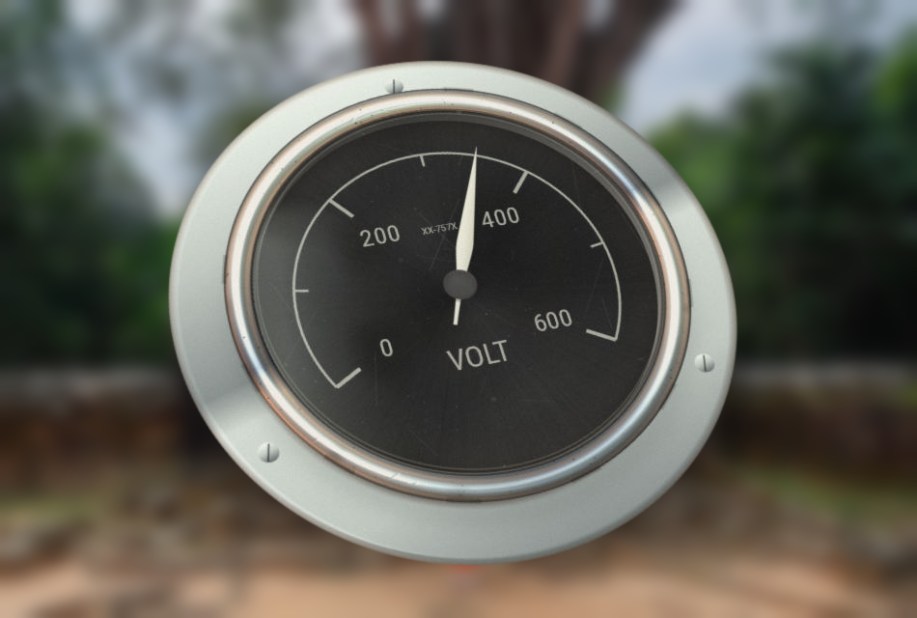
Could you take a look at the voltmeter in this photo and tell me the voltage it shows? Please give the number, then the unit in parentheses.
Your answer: 350 (V)
